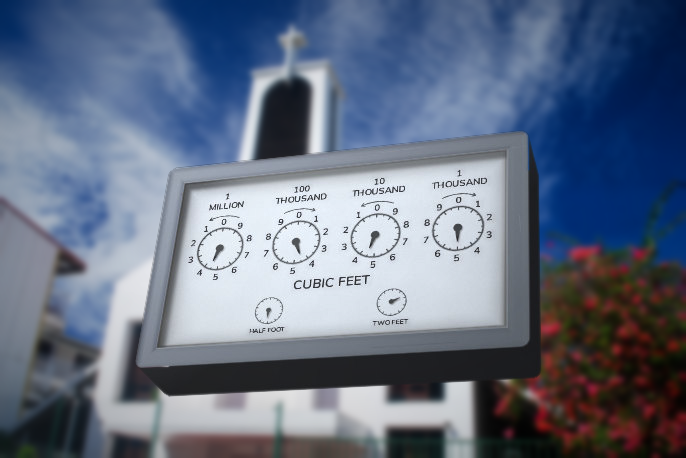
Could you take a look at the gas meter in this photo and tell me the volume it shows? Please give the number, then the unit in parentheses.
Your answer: 444500 (ft³)
